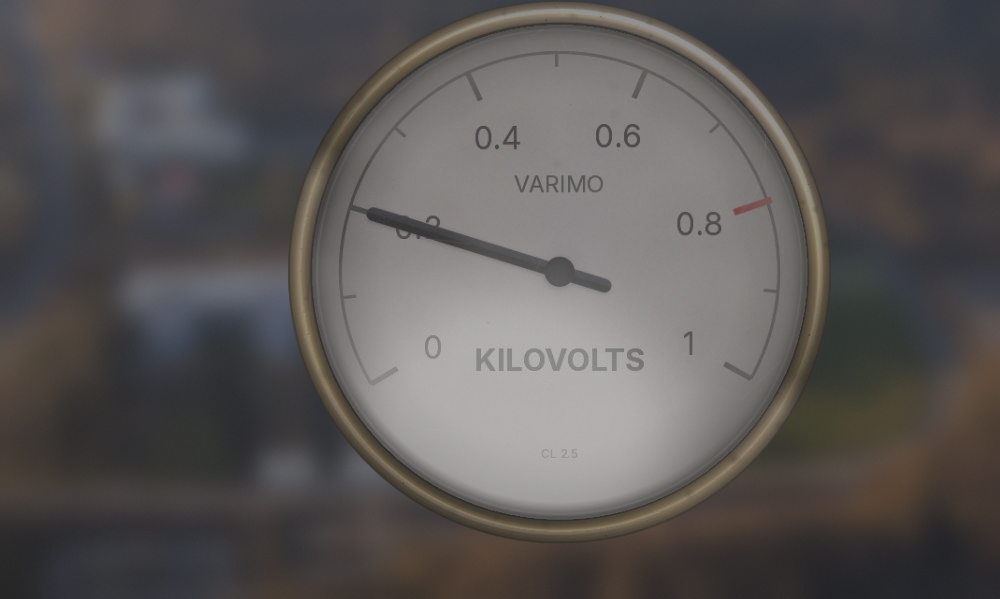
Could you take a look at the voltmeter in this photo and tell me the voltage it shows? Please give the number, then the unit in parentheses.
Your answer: 0.2 (kV)
